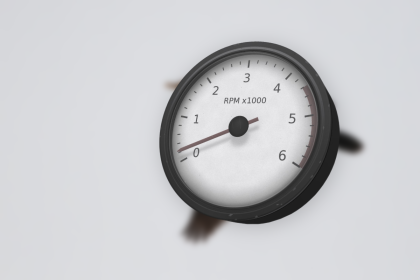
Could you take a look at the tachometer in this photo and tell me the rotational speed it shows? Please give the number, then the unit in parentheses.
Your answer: 200 (rpm)
